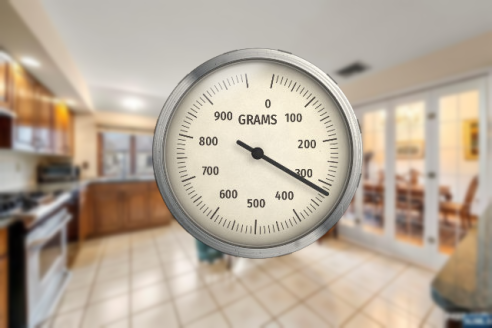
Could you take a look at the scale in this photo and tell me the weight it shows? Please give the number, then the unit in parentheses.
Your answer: 320 (g)
